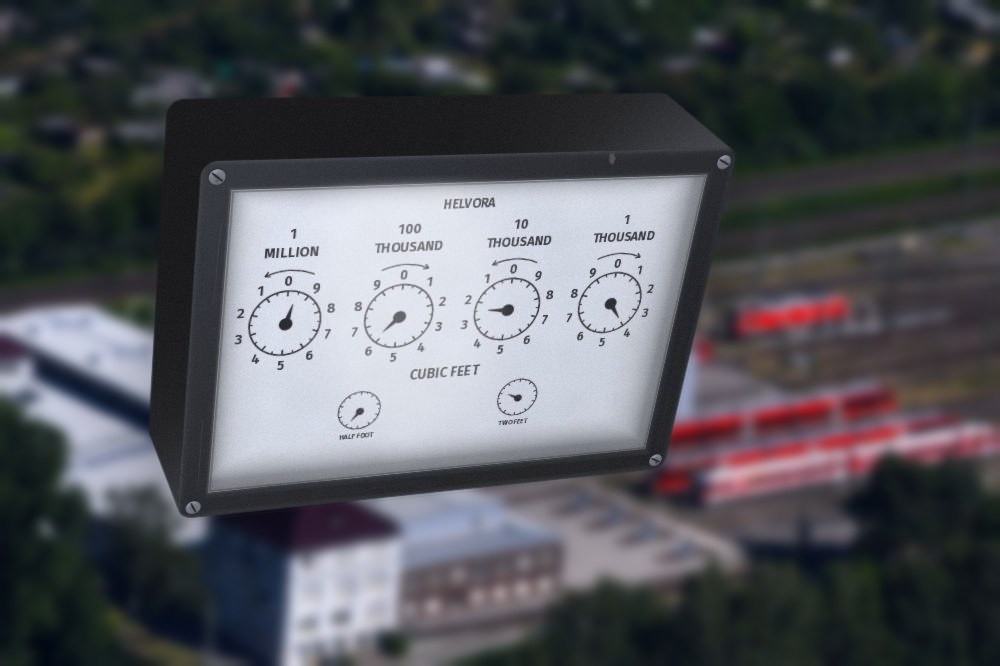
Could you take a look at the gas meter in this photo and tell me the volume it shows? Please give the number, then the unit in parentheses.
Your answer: 962400 (ft³)
